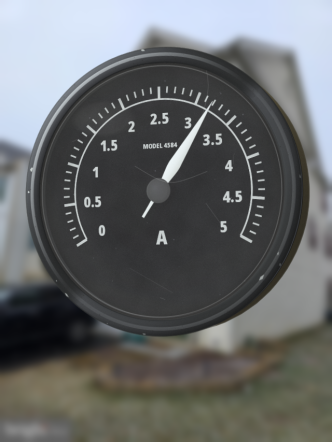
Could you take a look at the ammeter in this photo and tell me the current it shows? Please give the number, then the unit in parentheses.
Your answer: 3.2 (A)
